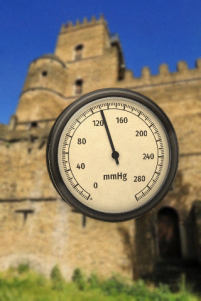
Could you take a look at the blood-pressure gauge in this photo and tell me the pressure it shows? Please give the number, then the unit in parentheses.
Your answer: 130 (mmHg)
